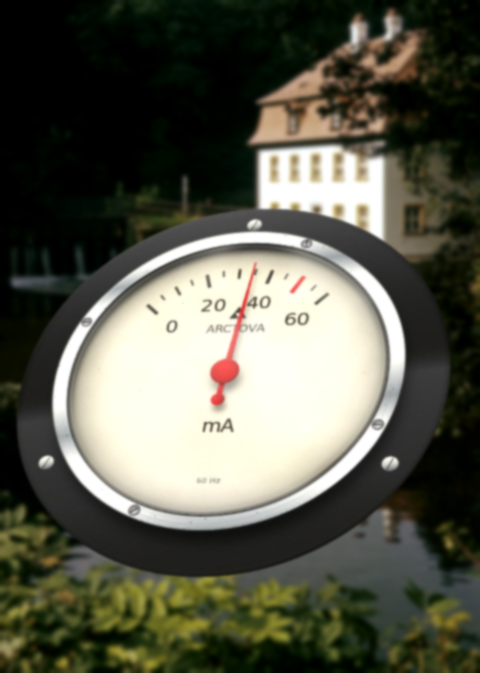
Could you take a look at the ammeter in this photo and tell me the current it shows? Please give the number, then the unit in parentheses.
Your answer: 35 (mA)
